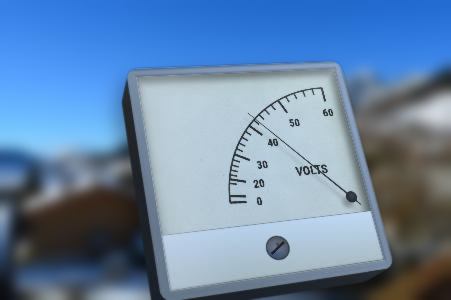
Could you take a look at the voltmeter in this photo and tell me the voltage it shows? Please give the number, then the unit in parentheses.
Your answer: 42 (V)
